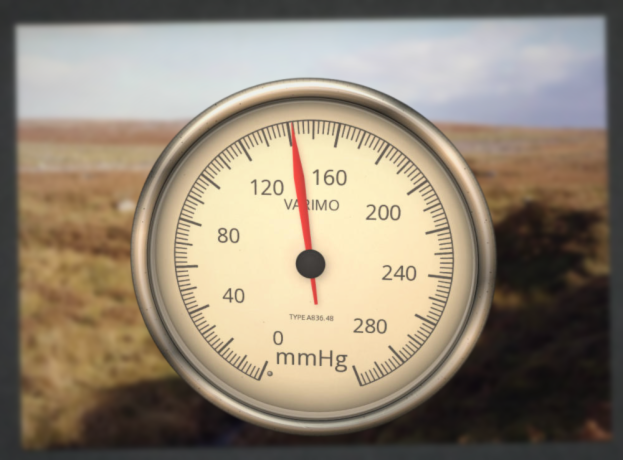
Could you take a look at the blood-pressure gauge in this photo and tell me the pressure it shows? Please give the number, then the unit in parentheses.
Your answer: 142 (mmHg)
